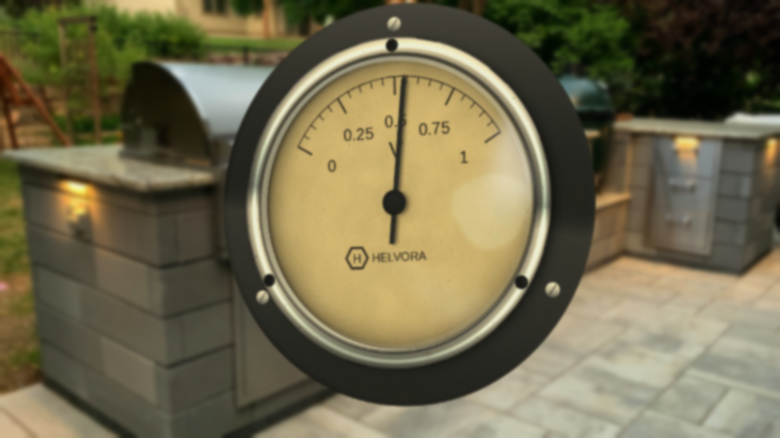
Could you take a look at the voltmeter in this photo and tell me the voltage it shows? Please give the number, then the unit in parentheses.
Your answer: 0.55 (V)
